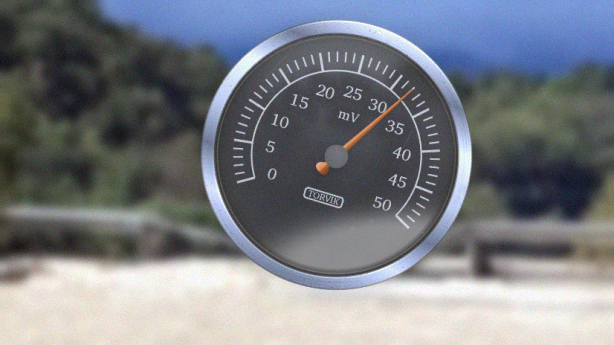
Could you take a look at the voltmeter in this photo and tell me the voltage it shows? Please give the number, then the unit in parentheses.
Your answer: 32 (mV)
